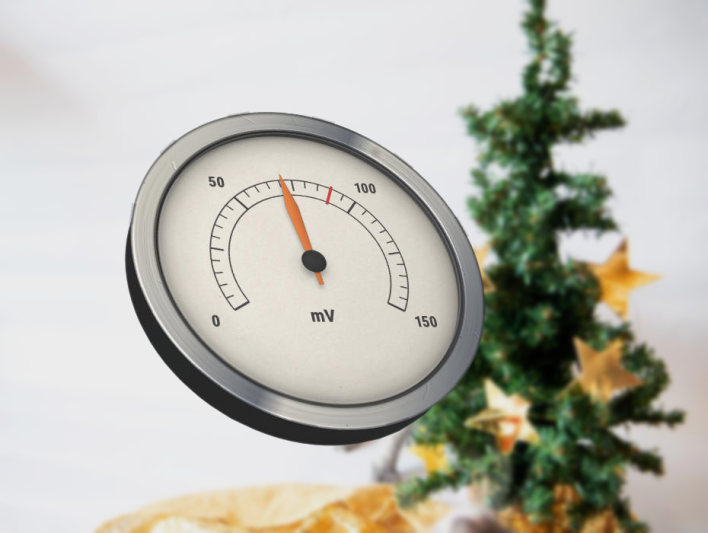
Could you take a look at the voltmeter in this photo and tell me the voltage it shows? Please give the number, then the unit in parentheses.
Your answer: 70 (mV)
